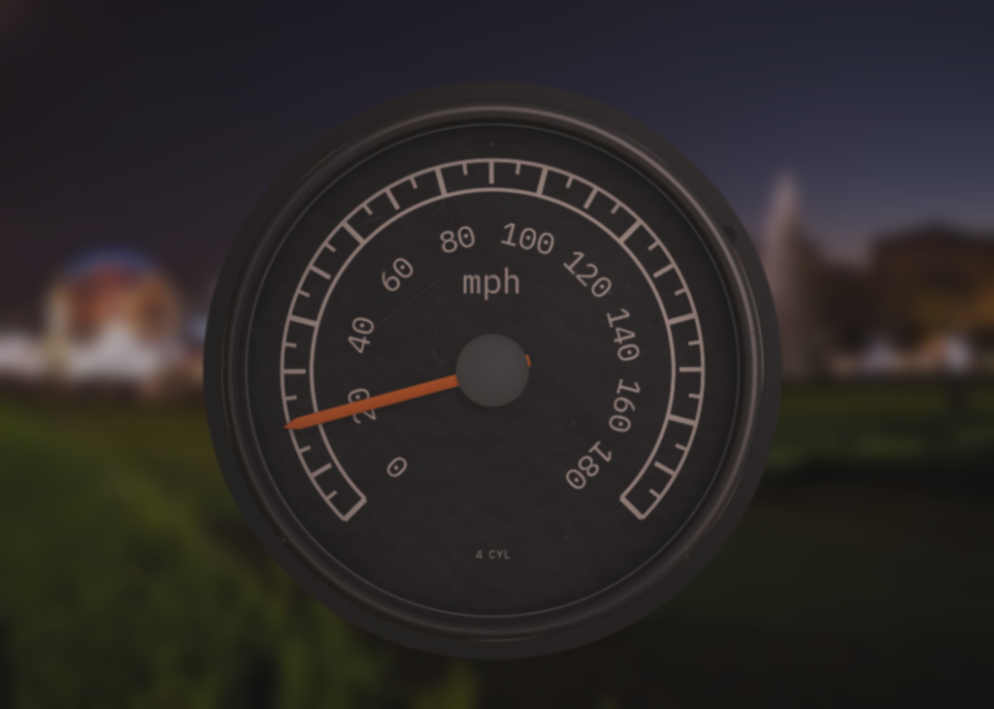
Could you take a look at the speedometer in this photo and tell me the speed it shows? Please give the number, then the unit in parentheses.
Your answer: 20 (mph)
